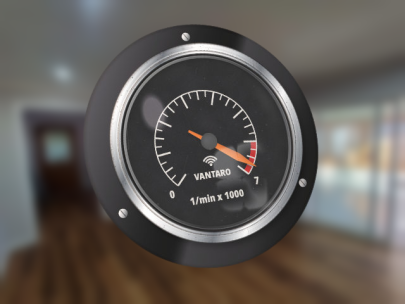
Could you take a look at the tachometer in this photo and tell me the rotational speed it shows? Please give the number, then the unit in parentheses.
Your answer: 6750 (rpm)
